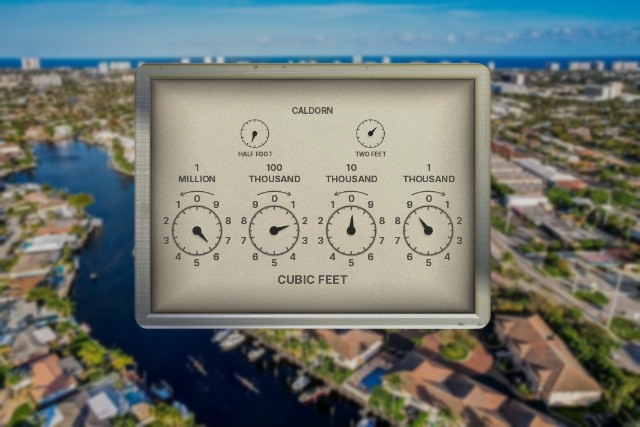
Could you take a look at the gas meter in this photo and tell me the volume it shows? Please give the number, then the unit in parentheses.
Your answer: 619900 (ft³)
